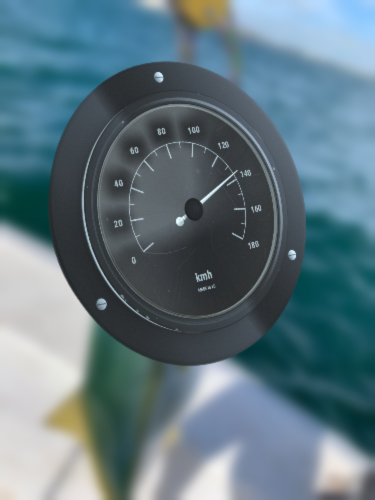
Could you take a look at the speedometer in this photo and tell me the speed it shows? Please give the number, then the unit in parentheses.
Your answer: 135 (km/h)
